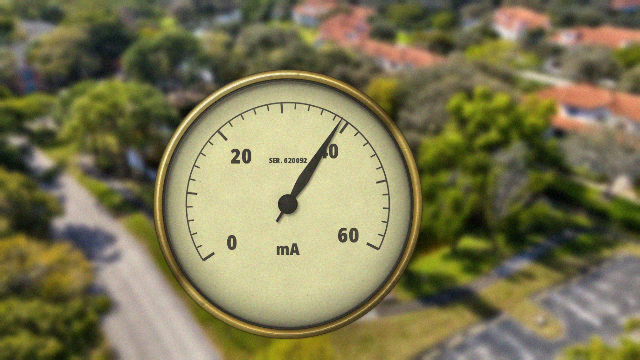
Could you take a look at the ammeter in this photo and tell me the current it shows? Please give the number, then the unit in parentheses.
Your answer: 39 (mA)
